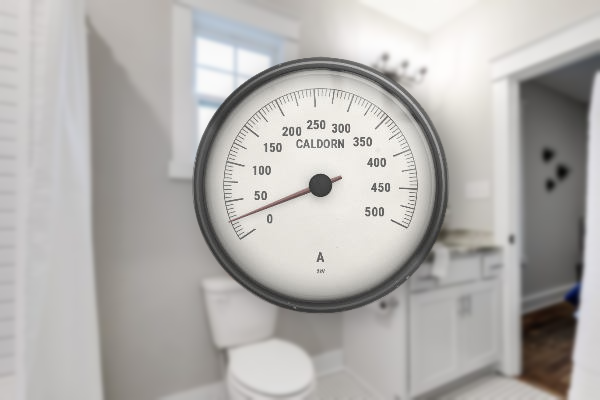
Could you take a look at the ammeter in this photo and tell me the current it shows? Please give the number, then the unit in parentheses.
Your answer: 25 (A)
